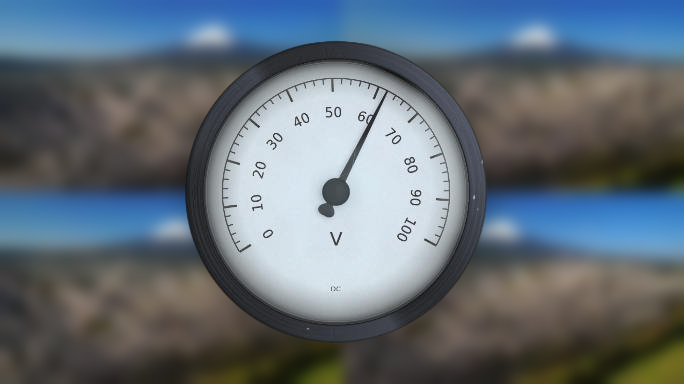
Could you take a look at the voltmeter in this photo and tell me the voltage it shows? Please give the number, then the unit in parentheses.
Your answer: 62 (V)
